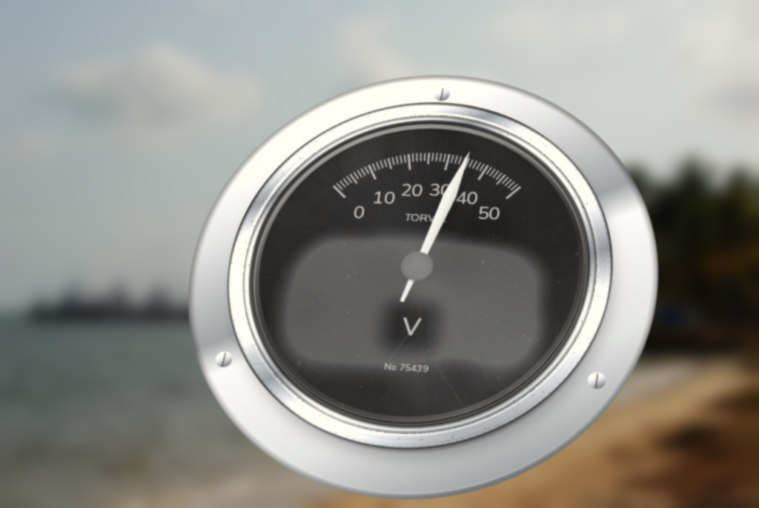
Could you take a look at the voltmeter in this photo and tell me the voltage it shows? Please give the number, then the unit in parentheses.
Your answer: 35 (V)
